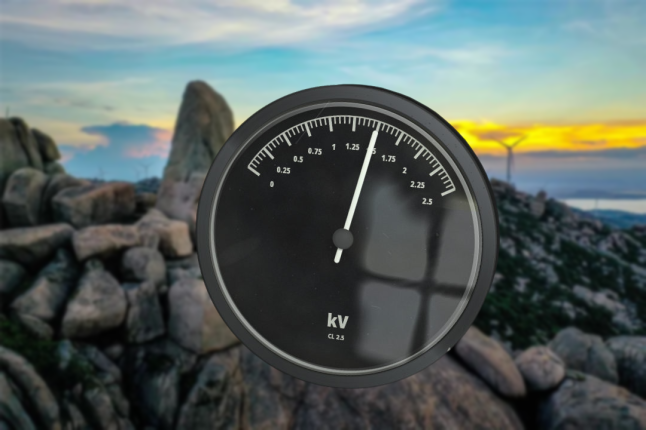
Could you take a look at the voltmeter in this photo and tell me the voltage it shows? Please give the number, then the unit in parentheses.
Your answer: 1.5 (kV)
